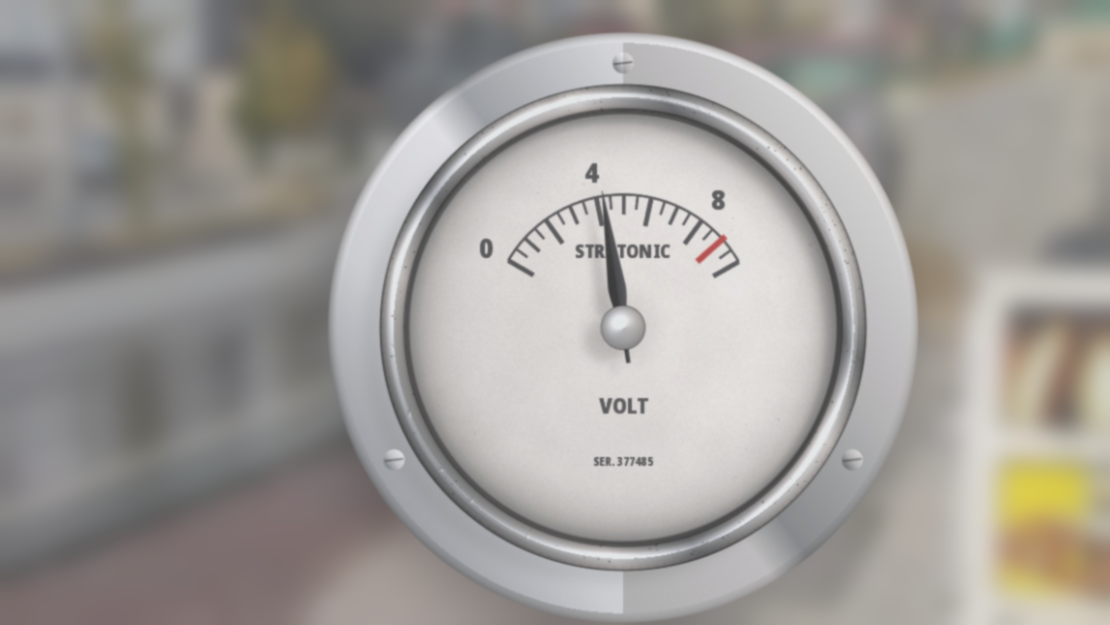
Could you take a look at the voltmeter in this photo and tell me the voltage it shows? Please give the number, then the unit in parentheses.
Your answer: 4.25 (V)
